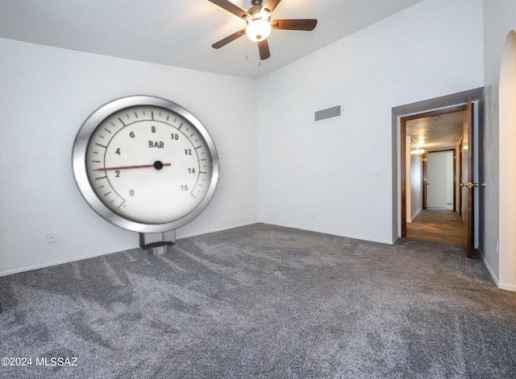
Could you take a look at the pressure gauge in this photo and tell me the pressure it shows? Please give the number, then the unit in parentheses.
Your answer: 2.5 (bar)
